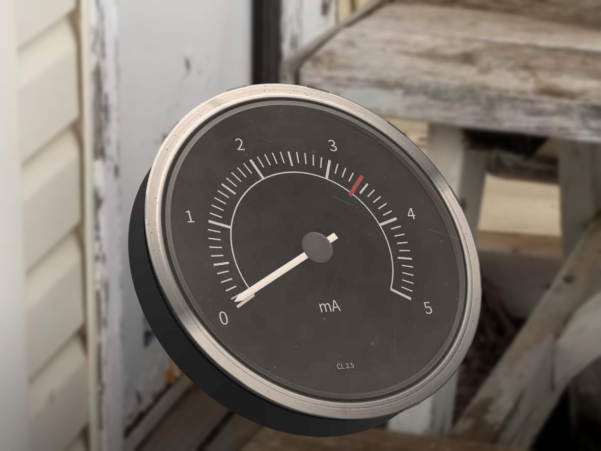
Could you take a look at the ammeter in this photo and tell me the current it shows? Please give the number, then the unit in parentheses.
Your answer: 0.05 (mA)
